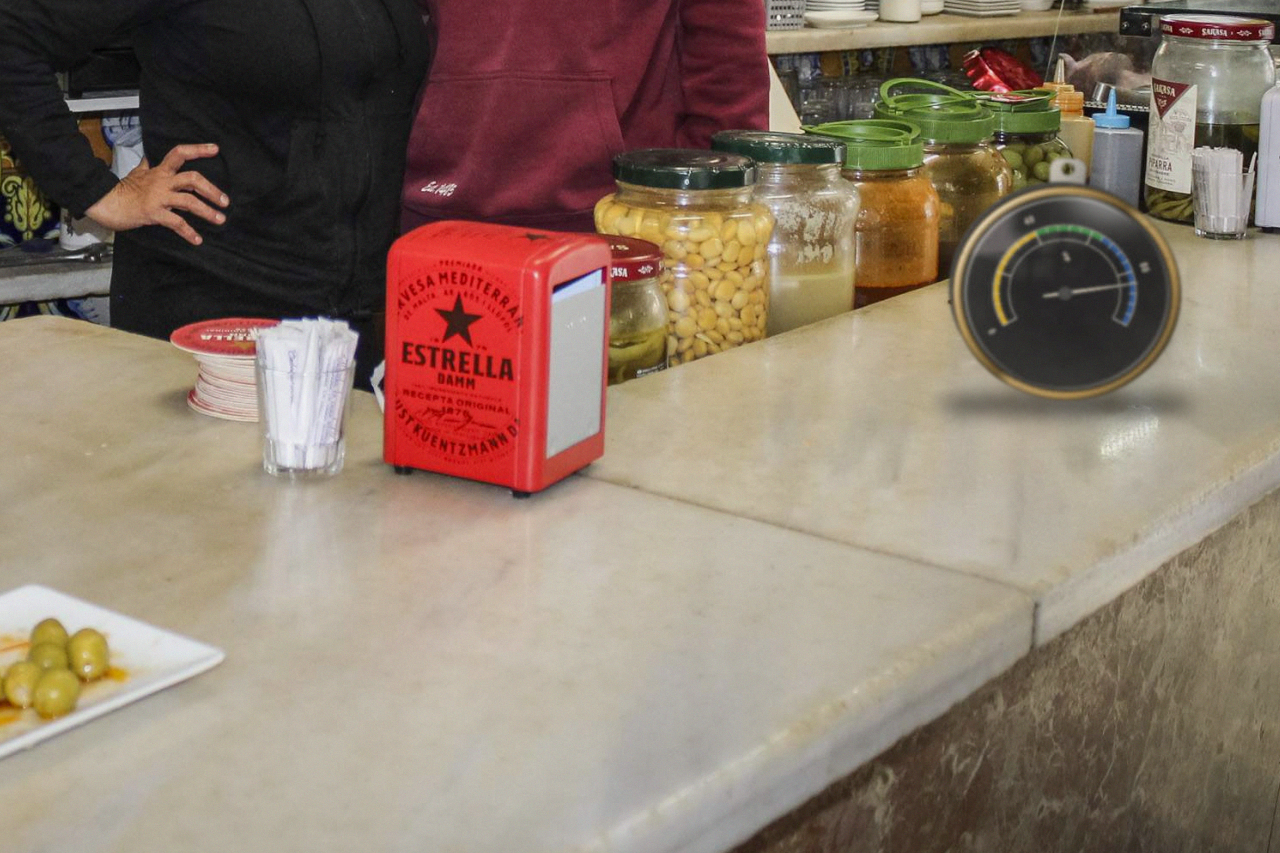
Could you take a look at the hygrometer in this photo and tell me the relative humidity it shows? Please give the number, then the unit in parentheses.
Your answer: 84 (%)
